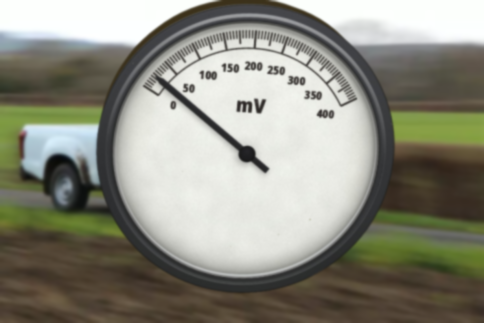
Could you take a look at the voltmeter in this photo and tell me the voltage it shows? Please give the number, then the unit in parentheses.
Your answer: 25 (mV)
